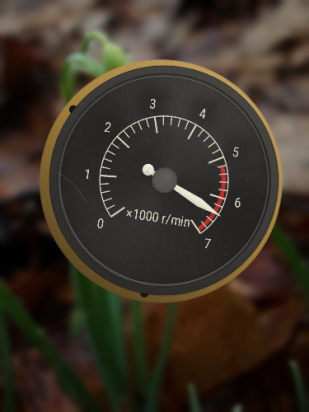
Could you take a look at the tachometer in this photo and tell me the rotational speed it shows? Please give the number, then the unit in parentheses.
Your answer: 6400 (rpm)
